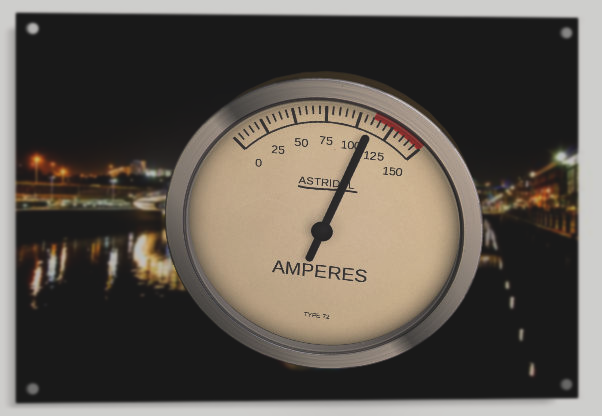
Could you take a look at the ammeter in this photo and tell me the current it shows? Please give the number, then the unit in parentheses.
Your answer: 110 (A)
